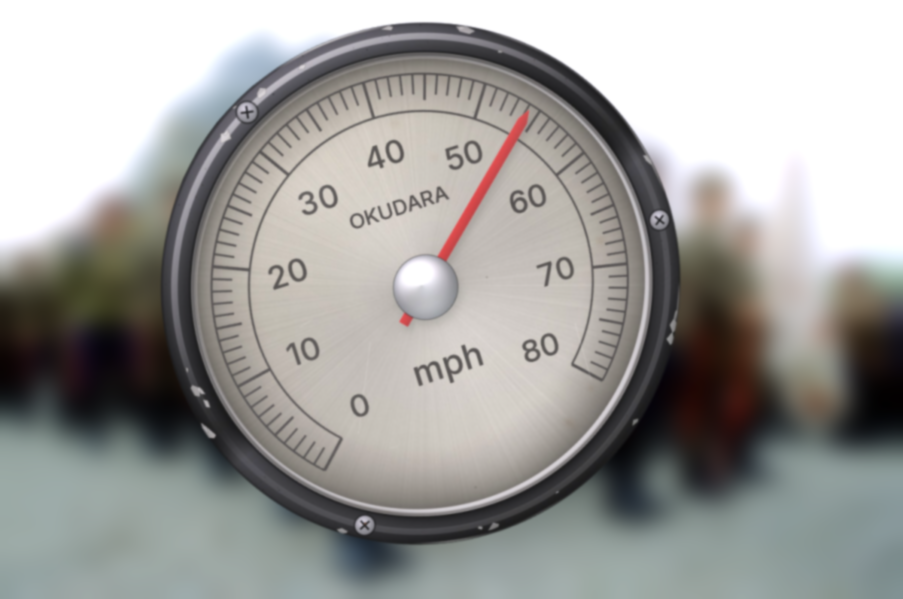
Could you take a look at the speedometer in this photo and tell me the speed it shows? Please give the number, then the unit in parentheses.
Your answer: 54 (mph)
